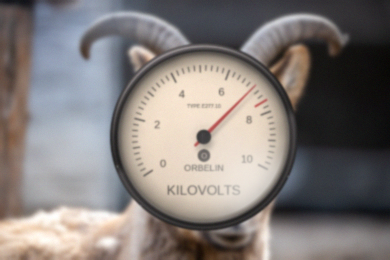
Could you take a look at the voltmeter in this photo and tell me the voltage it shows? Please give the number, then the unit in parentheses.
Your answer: 7 (kV)
